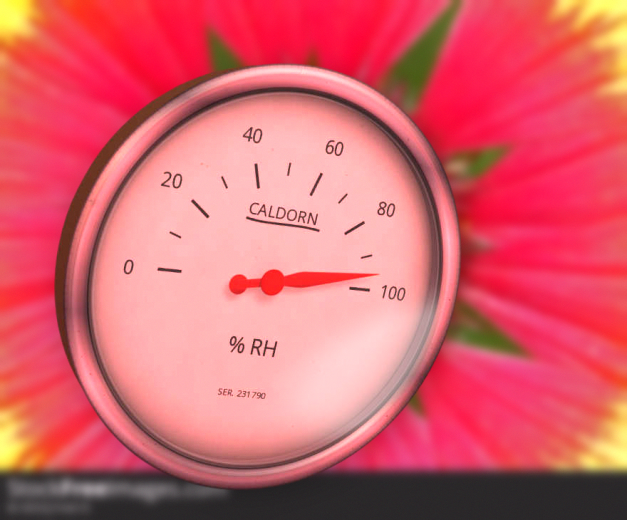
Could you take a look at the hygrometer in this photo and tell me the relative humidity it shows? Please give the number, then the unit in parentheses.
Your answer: 95 (%)
